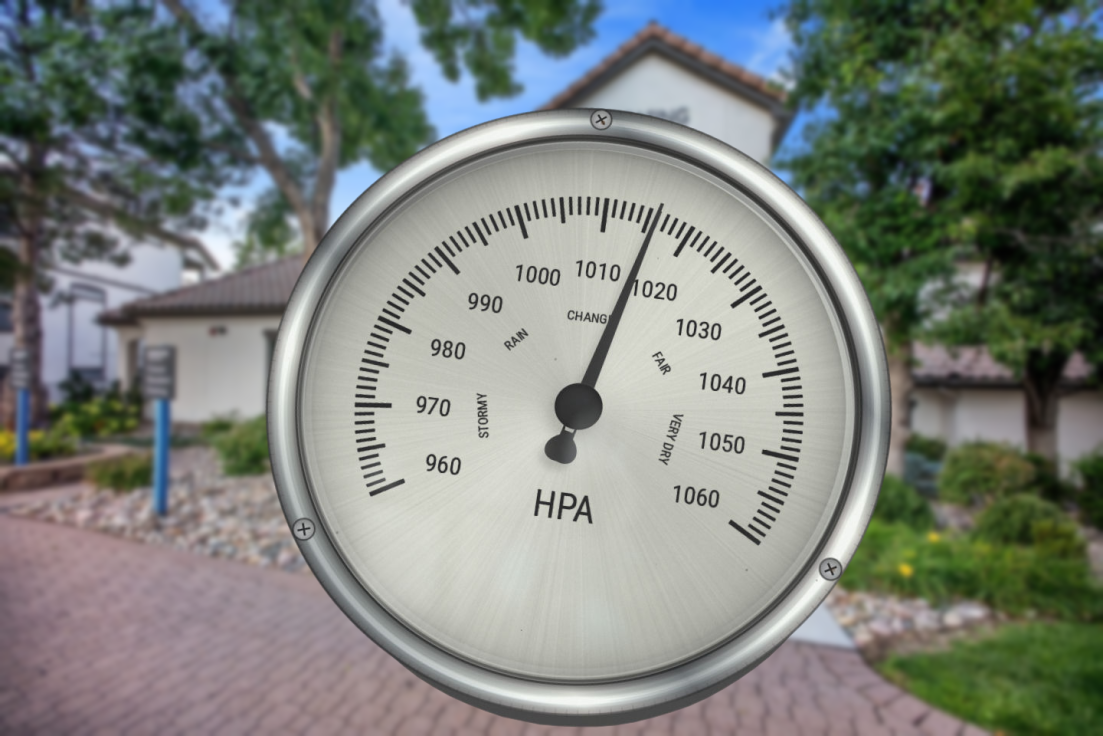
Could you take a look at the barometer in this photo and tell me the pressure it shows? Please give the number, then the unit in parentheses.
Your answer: 1016 (hPa)
